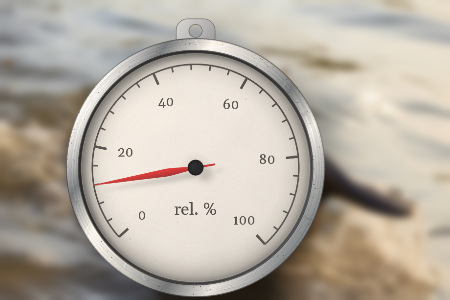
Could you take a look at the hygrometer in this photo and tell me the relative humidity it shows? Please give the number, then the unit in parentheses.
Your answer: 12 (%)
